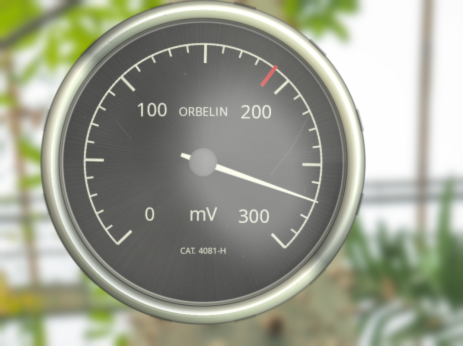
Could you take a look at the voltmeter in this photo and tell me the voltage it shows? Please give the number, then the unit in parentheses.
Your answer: 270 (mV)
